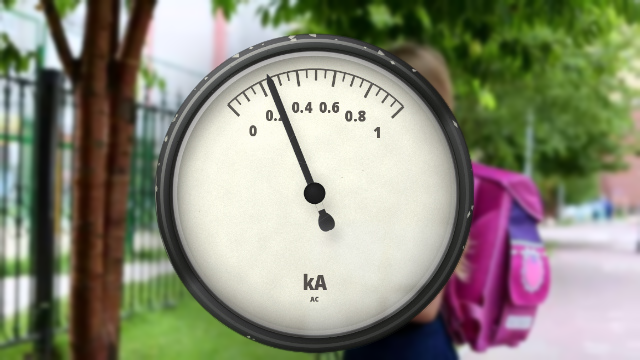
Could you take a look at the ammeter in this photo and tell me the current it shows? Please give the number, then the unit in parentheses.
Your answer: 0.25 (kA)
